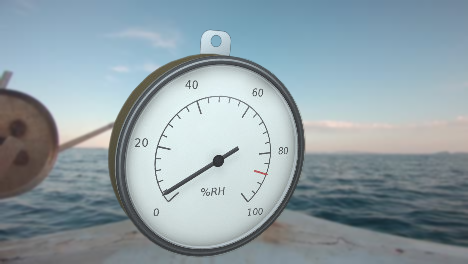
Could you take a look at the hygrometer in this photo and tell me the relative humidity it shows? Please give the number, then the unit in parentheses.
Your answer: 4 (%)
